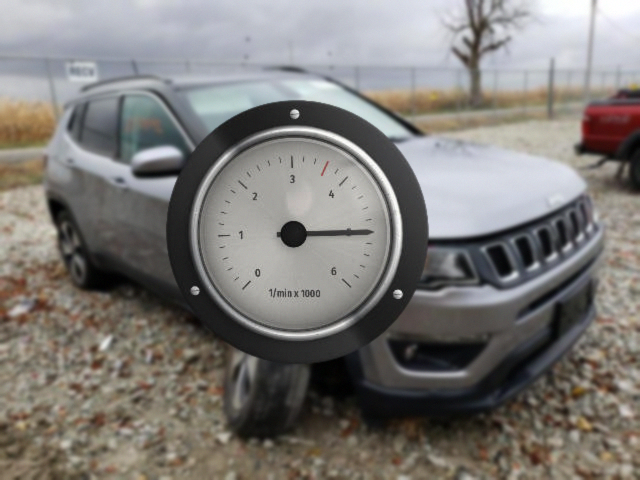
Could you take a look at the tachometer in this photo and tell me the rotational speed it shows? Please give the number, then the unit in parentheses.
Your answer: 5000 (rpm)
